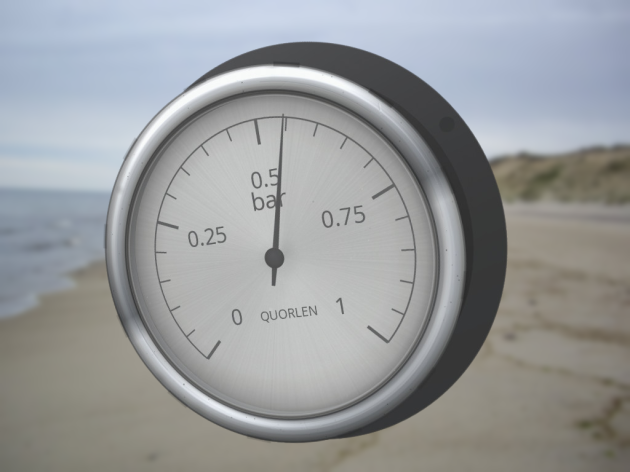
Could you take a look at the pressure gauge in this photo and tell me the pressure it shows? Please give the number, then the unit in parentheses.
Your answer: 0.55 (bar)
